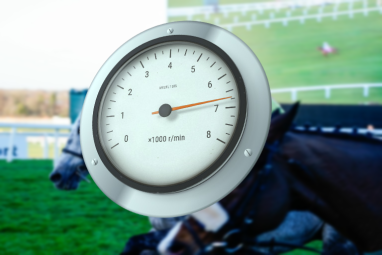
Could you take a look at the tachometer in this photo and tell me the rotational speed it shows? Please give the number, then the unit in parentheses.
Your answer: 6750 (rpm)
